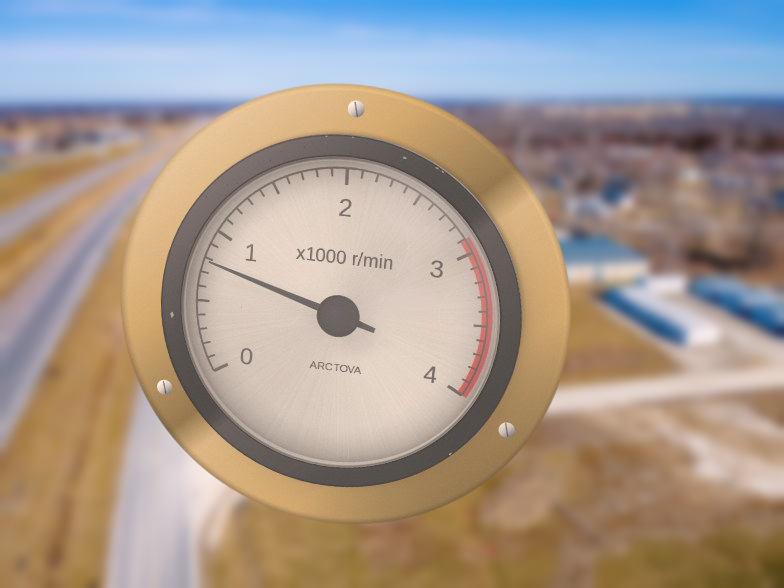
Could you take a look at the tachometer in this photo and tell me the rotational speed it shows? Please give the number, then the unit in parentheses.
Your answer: 800 (rpm)
